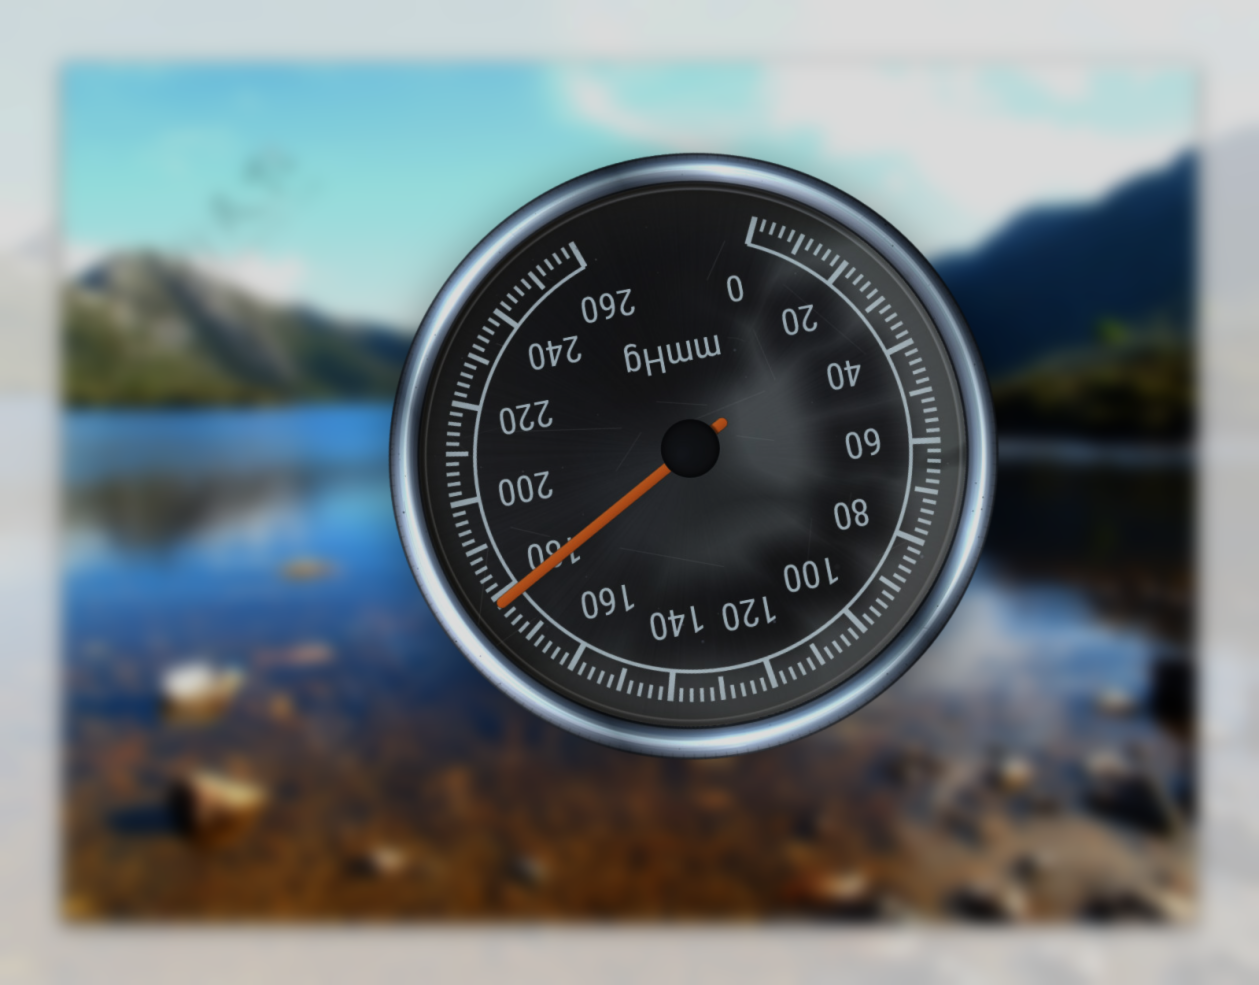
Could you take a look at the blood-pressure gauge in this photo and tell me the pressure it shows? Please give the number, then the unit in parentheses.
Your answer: 178 (mmHg)
